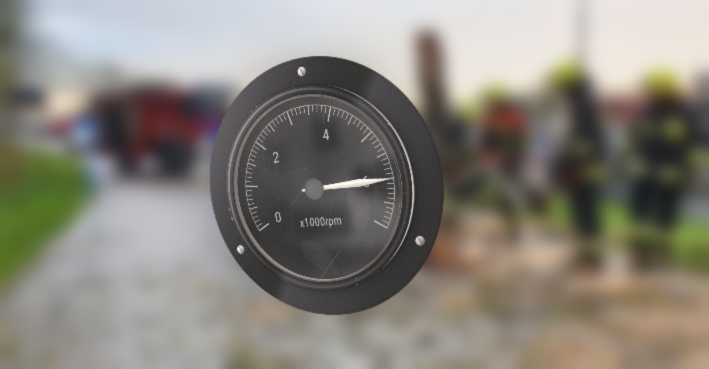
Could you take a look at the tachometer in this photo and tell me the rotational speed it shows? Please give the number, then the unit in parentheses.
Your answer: 6000 (rpm)
